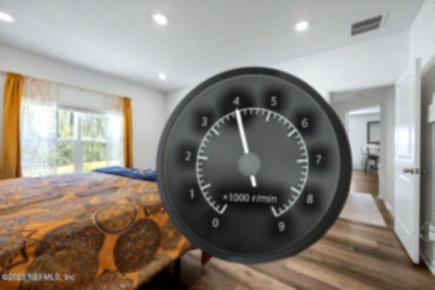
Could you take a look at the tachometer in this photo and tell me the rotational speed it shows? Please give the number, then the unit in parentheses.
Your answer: 4000 (rpm)
